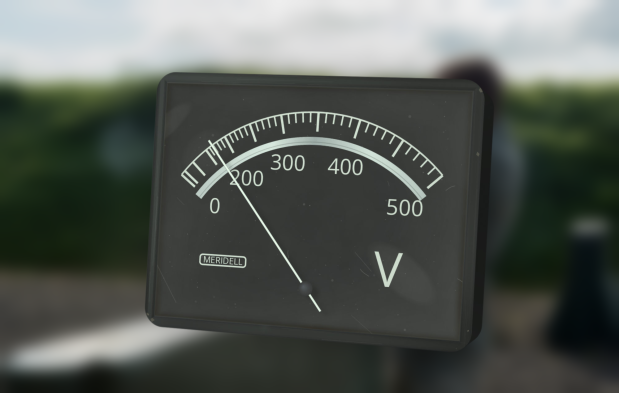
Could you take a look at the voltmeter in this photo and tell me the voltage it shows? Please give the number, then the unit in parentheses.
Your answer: 170 (V)
